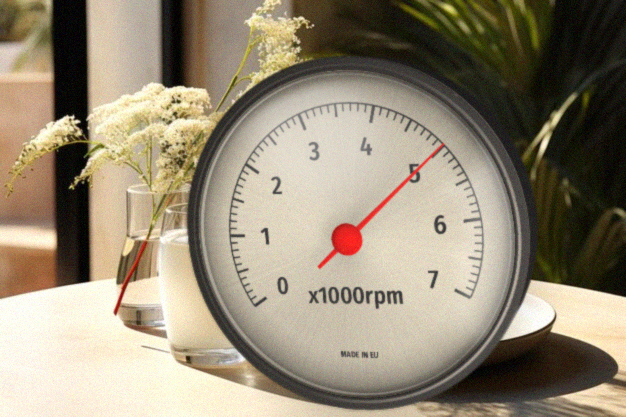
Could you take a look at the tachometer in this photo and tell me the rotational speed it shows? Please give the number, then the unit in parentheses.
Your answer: 5000 (rpm)
